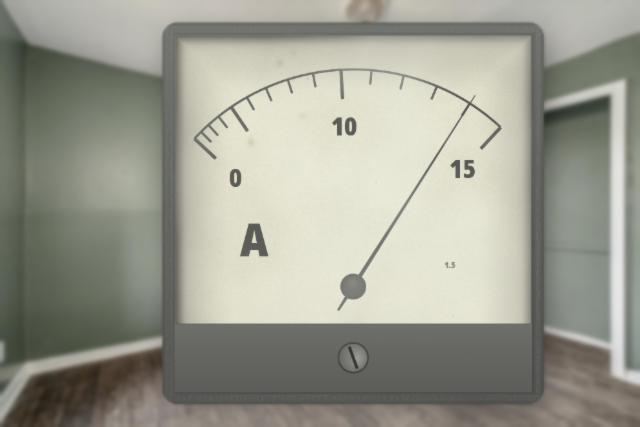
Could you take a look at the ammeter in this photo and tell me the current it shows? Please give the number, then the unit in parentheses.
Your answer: 14 (A)
